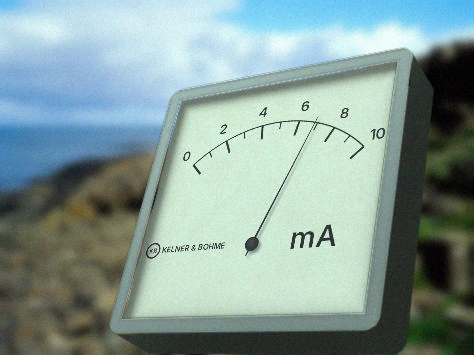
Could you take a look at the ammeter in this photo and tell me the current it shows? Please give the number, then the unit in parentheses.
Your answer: 7 (mA)
